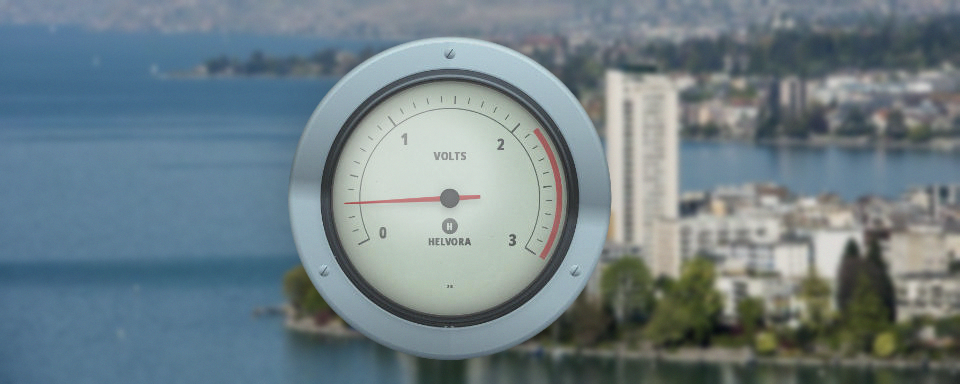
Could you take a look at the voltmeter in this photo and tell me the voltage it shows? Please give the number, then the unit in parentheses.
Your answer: 0.3 (V)
